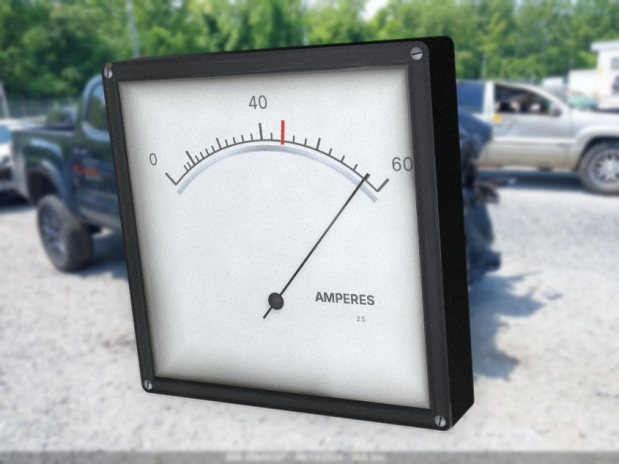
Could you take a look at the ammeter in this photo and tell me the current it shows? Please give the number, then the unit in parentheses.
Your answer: 58 (A)
